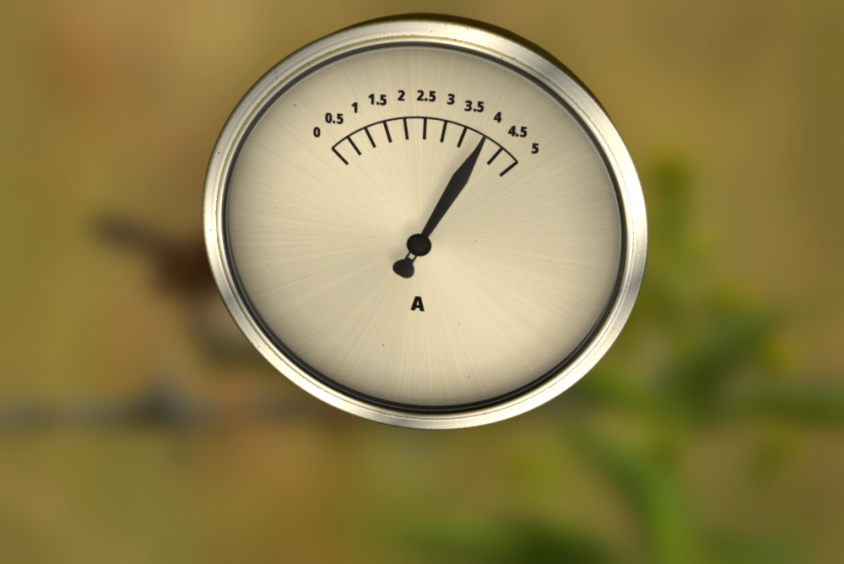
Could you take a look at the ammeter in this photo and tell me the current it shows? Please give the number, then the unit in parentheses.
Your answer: 4 (A)
